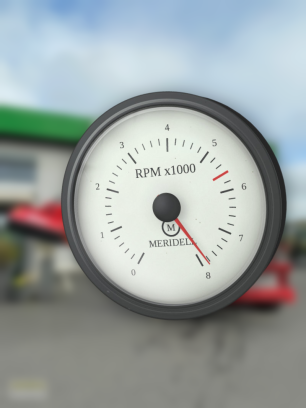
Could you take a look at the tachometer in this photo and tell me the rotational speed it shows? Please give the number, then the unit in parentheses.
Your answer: 7800 (rpm)
